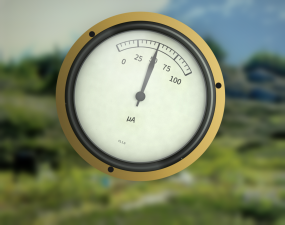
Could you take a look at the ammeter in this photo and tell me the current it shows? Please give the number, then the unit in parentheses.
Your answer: 50 (µA)
